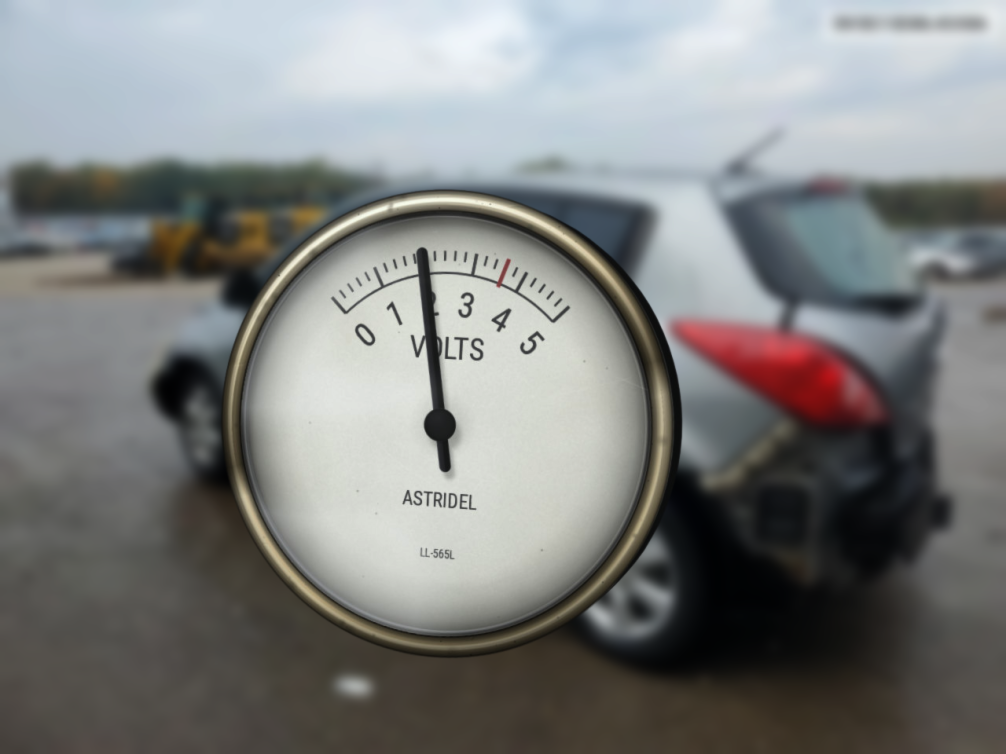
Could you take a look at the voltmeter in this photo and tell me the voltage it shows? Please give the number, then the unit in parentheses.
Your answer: 2 (V)
